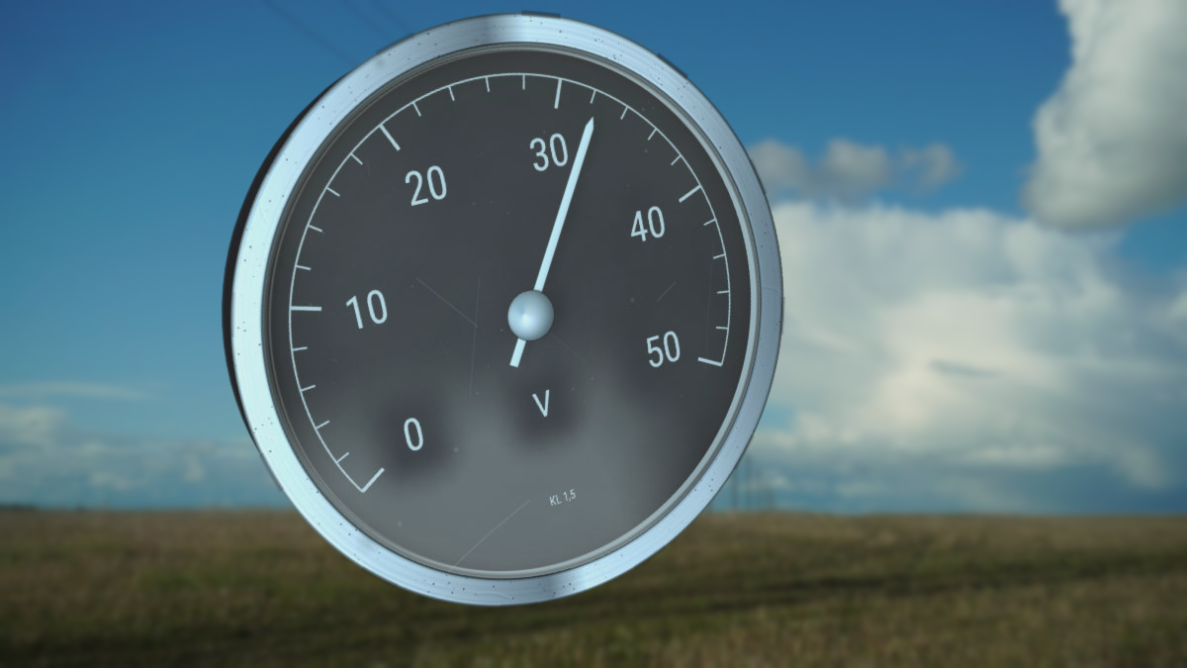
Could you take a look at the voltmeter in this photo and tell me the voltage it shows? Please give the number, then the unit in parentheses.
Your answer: 32 (V)
